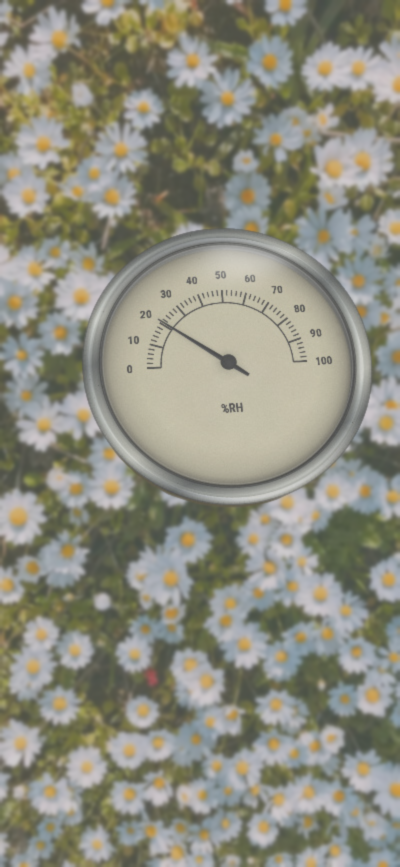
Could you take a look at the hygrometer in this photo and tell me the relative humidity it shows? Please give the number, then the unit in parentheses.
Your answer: 20 (%)
